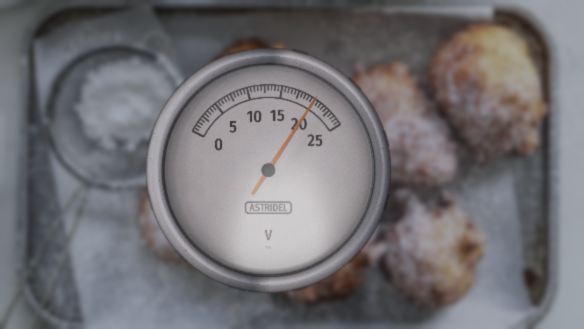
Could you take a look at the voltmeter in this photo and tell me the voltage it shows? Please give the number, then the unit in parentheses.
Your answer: 20 (V)
